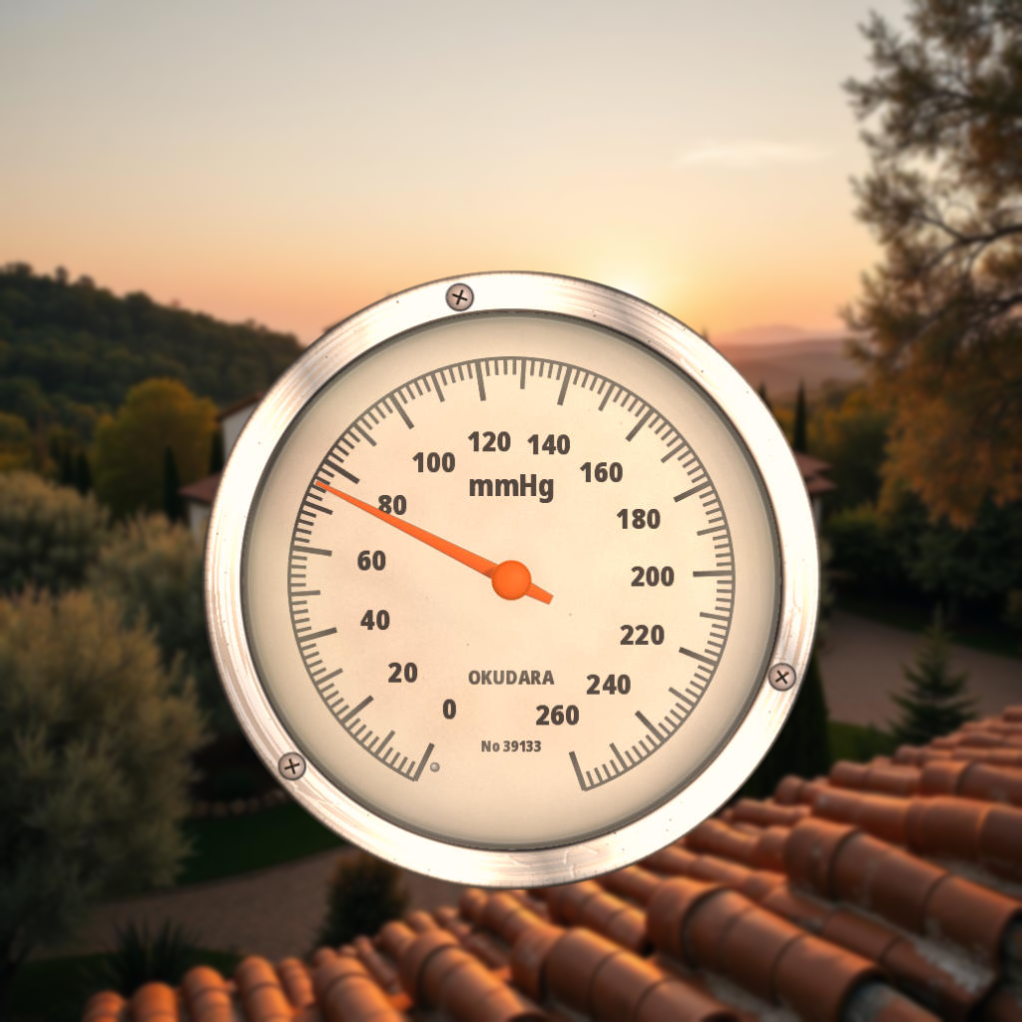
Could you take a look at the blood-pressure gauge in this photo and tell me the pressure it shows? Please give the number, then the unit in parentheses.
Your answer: 75 (mmHg)
